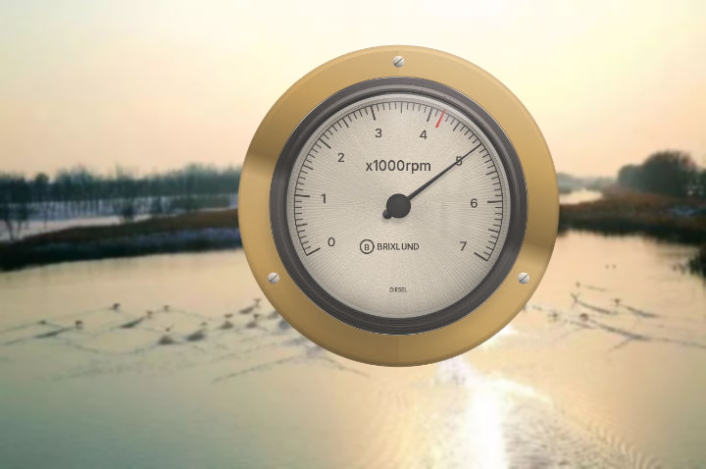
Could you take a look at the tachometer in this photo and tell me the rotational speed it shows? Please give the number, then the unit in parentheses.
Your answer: 5000 (rpm)
